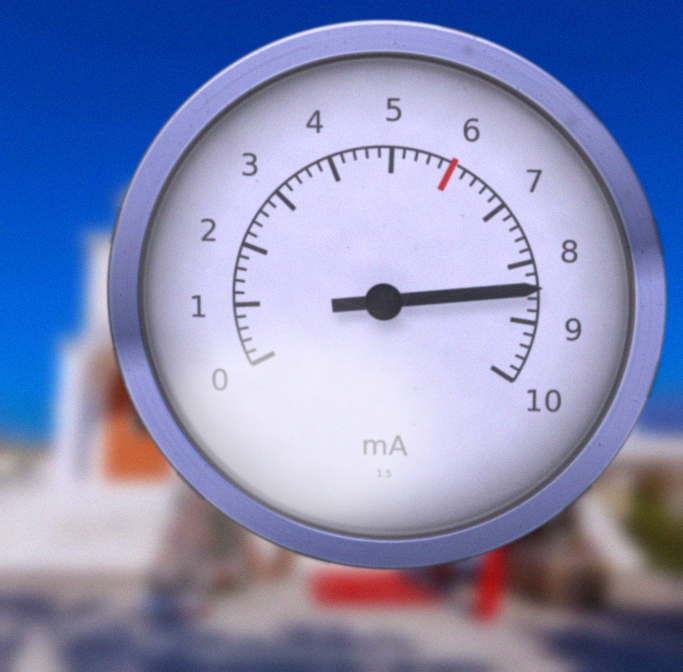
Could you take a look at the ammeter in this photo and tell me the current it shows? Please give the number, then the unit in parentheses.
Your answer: 8.4 (mA)
